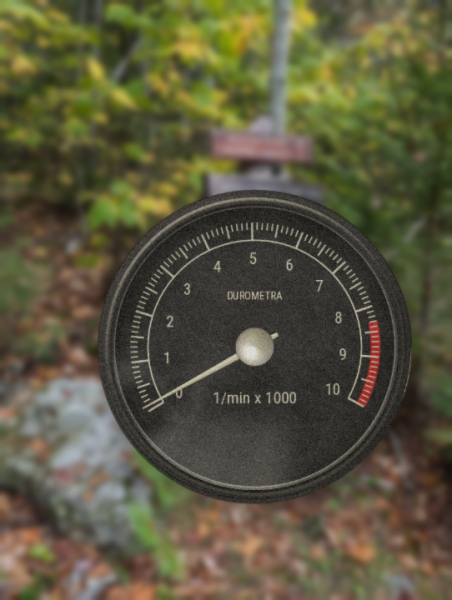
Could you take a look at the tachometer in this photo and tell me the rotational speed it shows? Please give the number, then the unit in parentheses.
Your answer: 100 (rpm)
